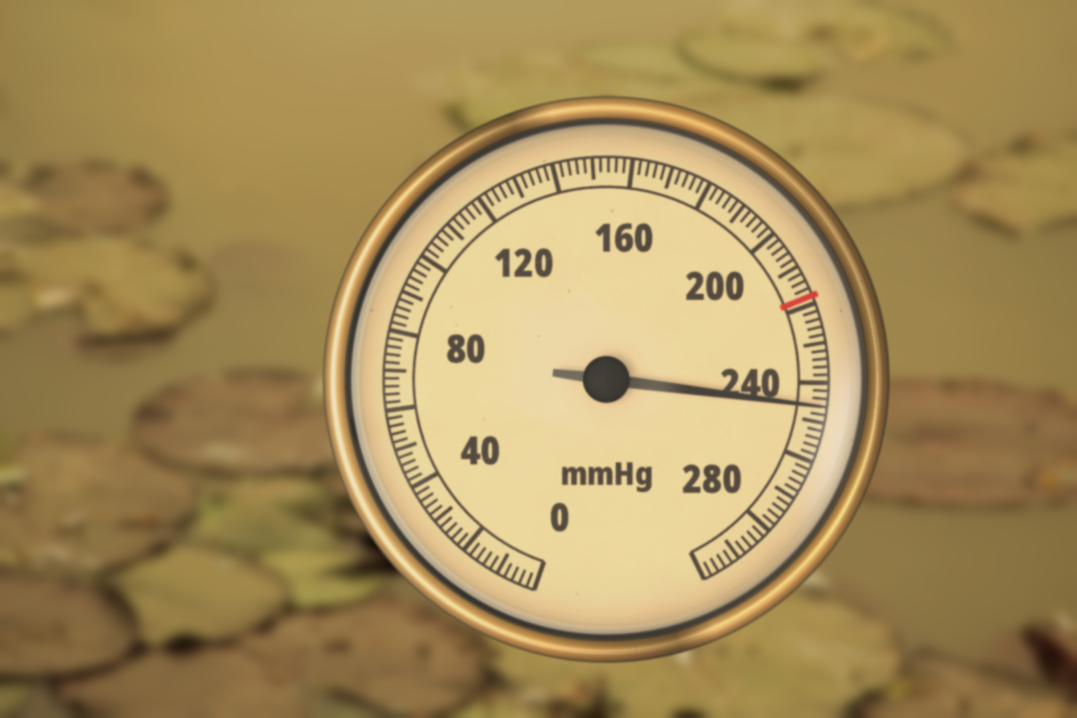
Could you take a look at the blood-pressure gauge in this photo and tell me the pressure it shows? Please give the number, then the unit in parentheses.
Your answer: 246 (mmHg)
